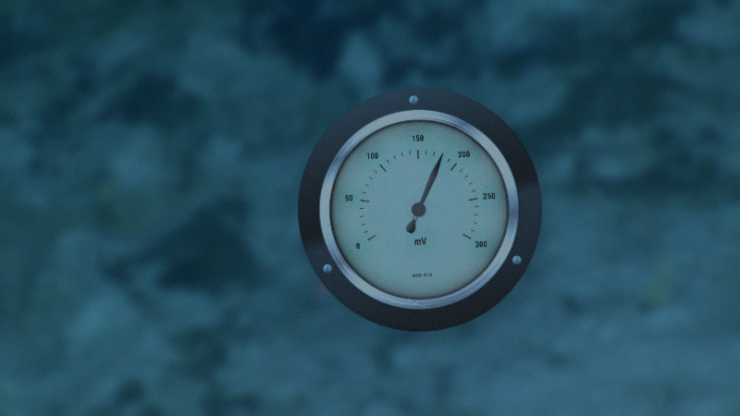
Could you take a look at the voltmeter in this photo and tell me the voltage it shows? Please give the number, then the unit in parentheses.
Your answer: 180 (mV)
